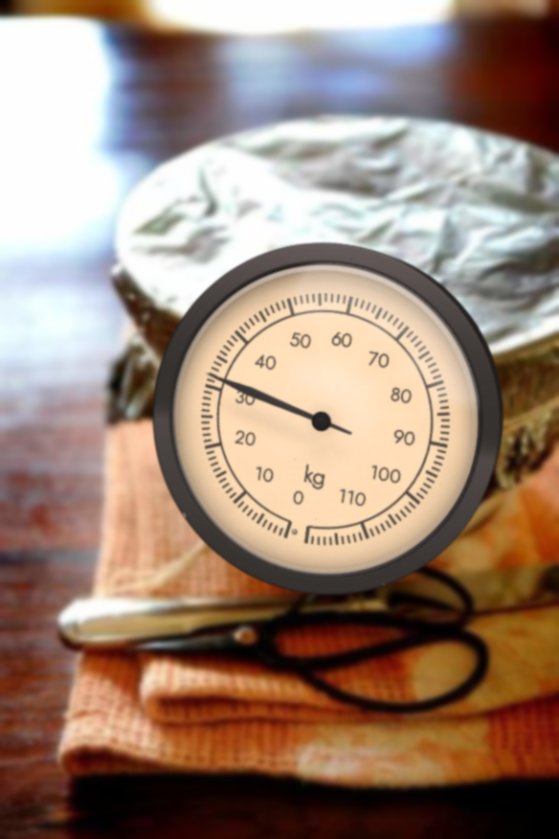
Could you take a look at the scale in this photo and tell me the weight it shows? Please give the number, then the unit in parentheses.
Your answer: 32 (kg)
